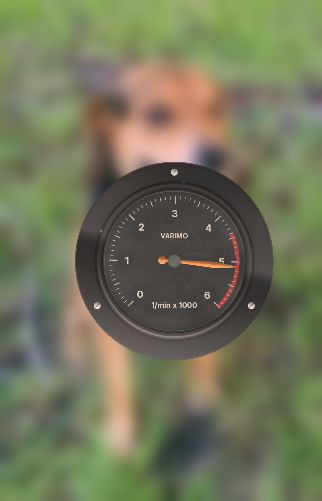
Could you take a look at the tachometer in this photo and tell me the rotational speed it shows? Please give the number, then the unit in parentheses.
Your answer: 5100 (rpm)
